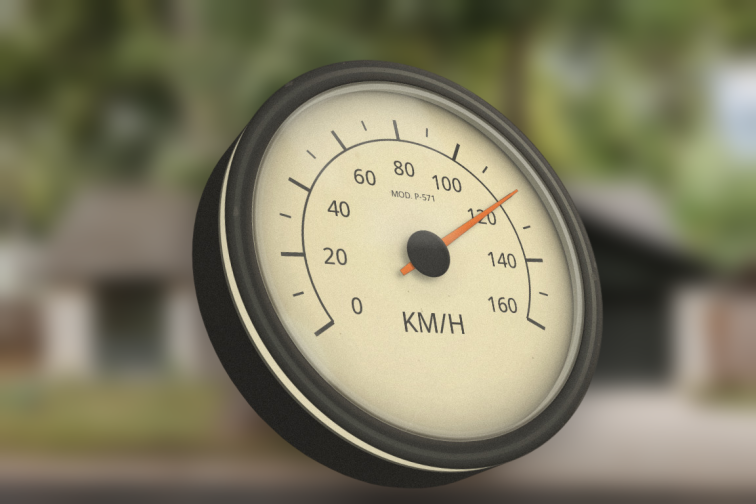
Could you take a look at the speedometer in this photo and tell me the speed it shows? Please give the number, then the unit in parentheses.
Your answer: 120 (km/h)
